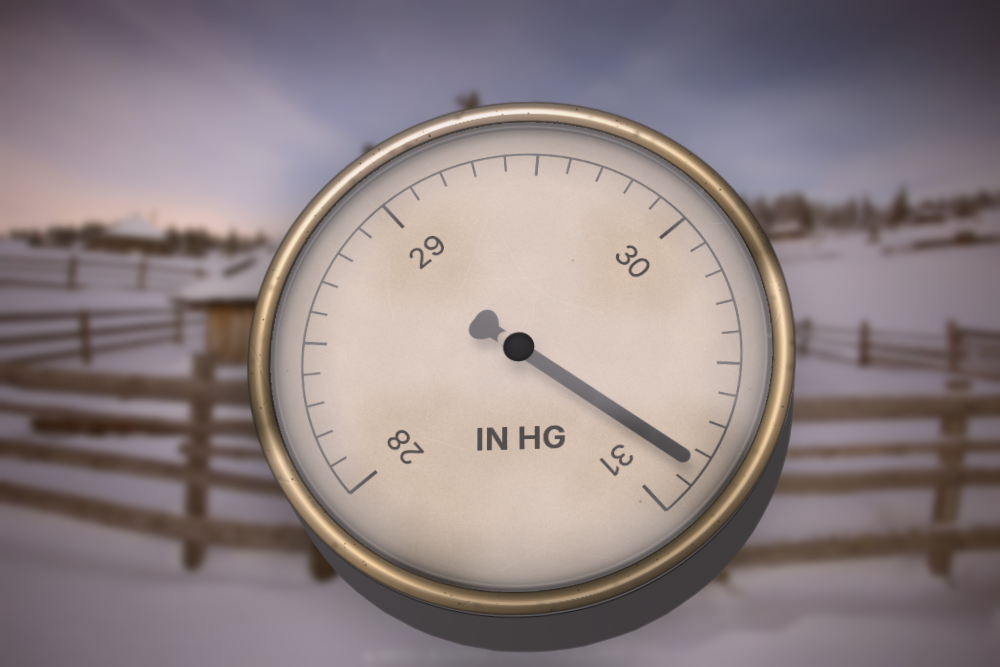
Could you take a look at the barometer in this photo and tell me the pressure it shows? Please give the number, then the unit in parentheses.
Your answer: 30.85 (inHg)
